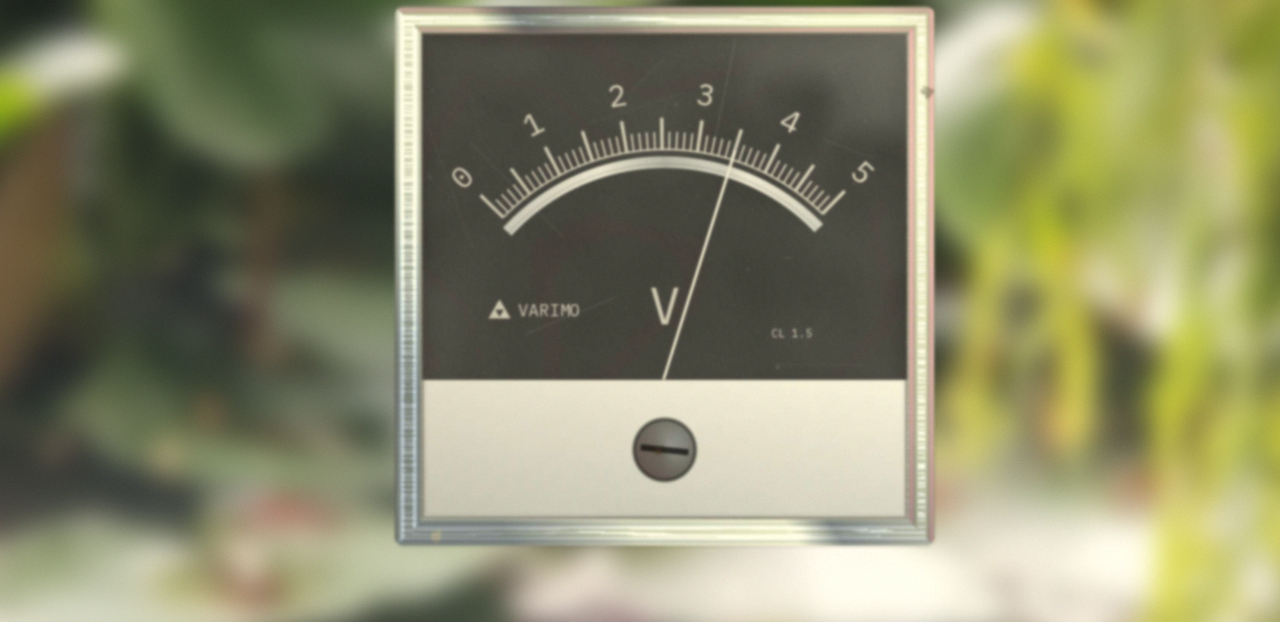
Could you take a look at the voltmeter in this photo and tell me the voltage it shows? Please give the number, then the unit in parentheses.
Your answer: 3.5 (V)
